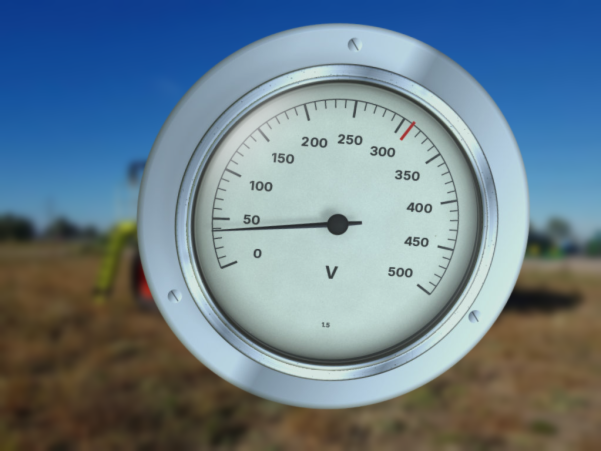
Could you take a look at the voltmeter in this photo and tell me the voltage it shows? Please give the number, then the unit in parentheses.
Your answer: 40 (V)
